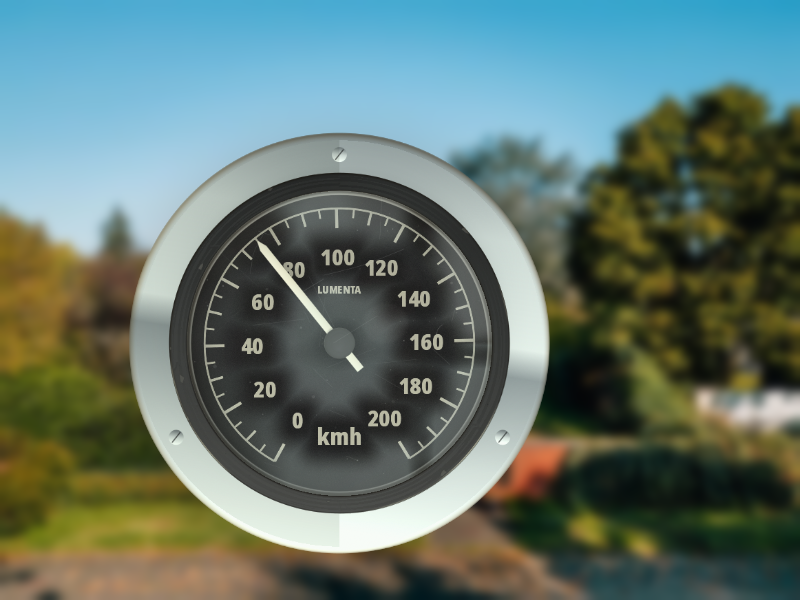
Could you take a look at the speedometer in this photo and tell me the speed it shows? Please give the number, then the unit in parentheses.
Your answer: 75 (km/h)
